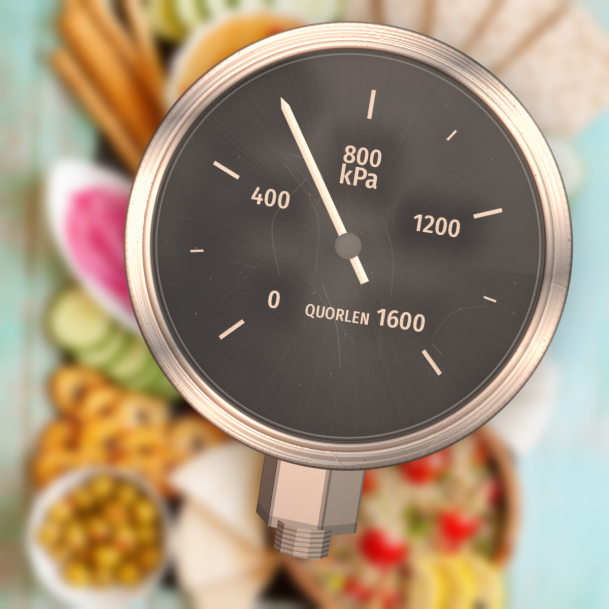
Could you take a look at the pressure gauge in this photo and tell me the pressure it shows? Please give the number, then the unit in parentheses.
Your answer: 600 (kPa)
